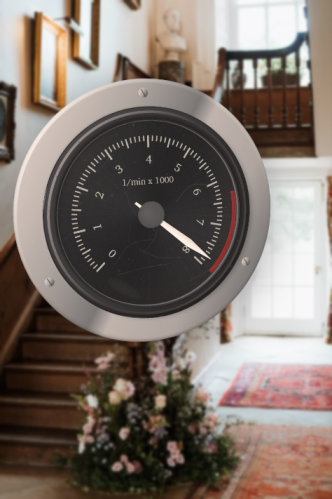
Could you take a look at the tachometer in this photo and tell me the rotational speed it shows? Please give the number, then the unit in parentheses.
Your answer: 7800 (rpm)
